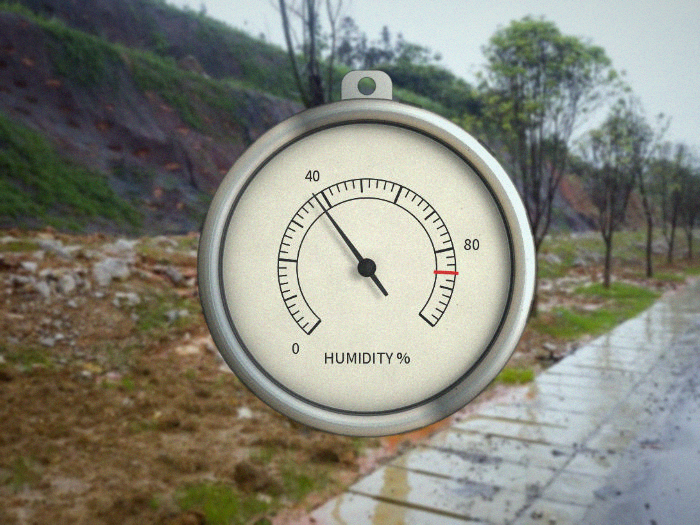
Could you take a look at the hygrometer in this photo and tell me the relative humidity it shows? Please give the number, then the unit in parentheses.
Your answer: 38 (%)
